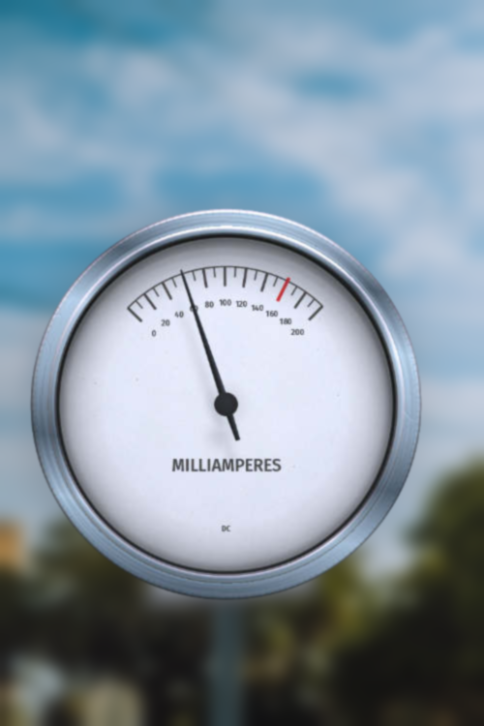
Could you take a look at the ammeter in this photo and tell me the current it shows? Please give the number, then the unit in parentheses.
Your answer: 60 (mA)
